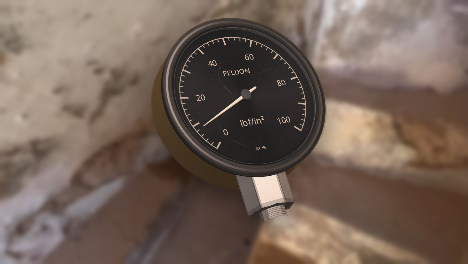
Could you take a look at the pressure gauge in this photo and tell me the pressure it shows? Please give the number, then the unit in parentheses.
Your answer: 8 (psi)
